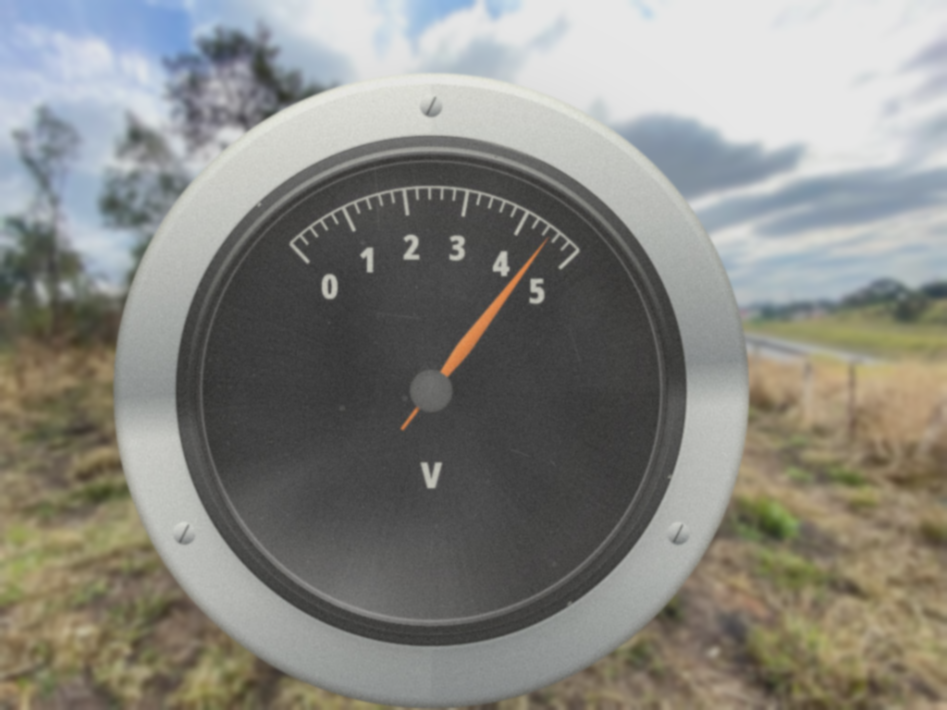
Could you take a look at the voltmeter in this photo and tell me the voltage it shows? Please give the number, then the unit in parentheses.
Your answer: 4.5 (V)
